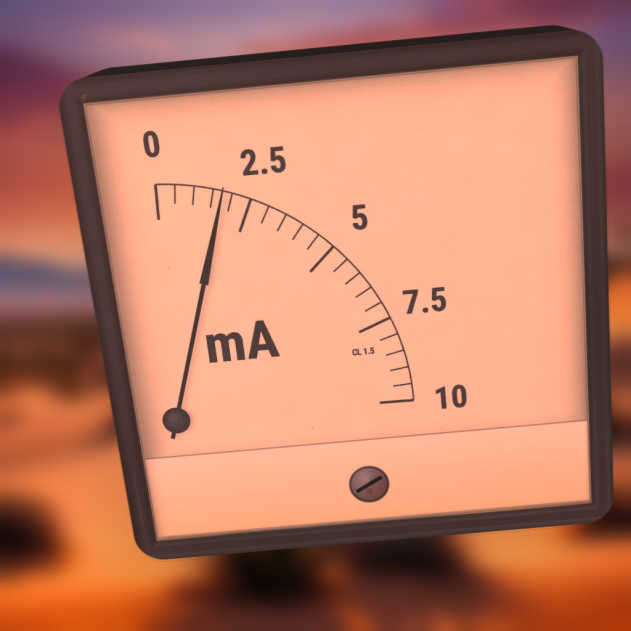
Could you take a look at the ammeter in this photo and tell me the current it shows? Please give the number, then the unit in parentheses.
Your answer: 1.75 (mA)
